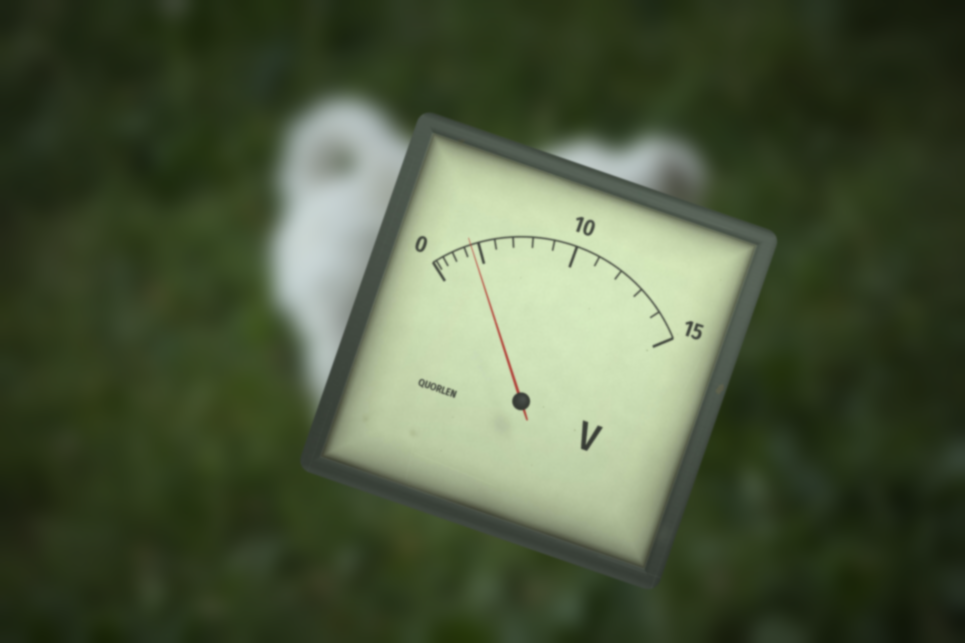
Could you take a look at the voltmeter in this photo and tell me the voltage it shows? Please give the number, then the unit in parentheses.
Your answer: 4.5 (V)
